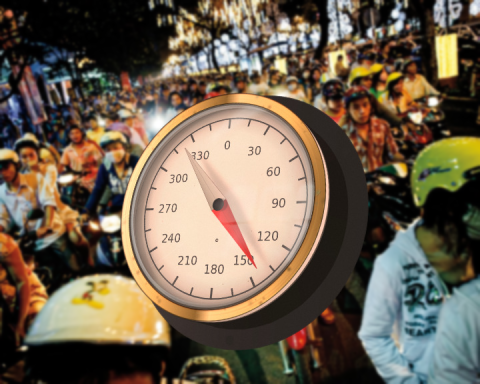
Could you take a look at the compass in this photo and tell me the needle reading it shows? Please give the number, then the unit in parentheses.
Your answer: 142.5 (°)
